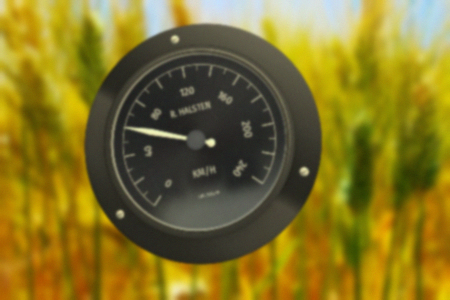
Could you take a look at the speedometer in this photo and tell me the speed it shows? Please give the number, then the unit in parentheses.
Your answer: 60 (km/h)
